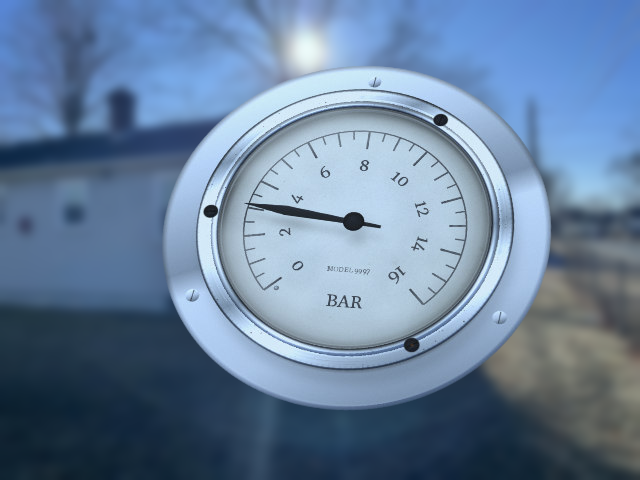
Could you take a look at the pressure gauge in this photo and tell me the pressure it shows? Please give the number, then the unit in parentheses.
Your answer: 3 (bar)
